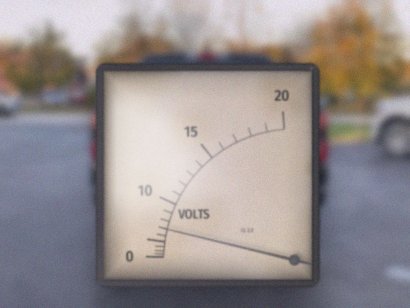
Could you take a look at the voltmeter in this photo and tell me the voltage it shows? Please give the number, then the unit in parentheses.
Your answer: 7 (V)
